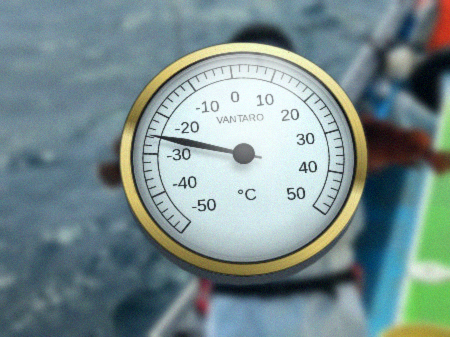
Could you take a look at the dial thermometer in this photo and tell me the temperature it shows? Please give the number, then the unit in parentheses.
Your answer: -26 (°C)
